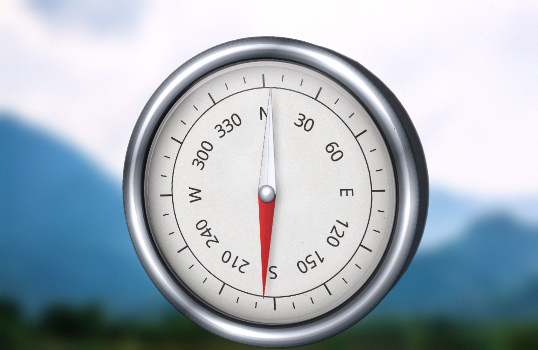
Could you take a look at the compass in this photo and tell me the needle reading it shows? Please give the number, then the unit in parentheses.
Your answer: 185 (°)
